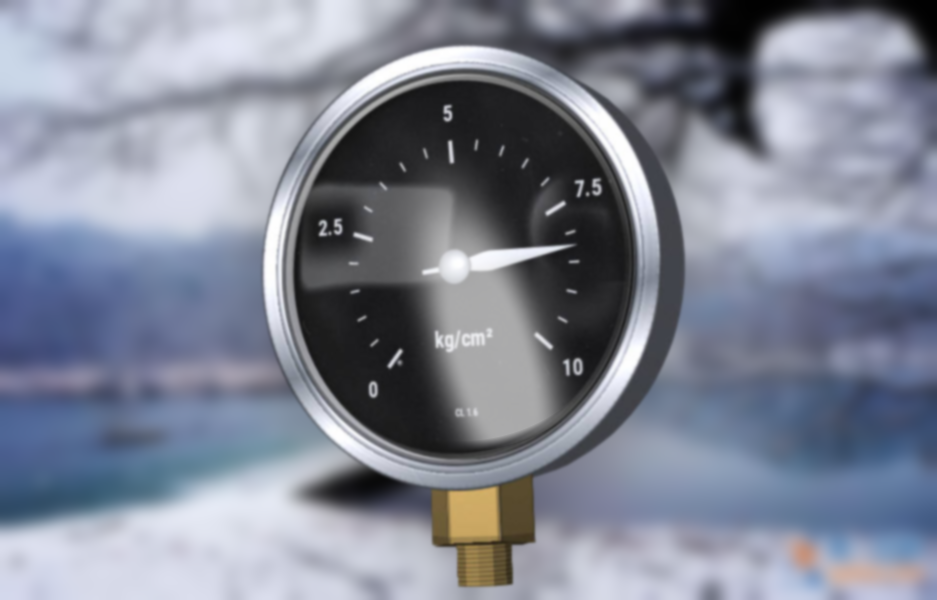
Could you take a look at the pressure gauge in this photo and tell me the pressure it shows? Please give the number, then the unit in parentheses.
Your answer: 8.25 (kg/cm²)
